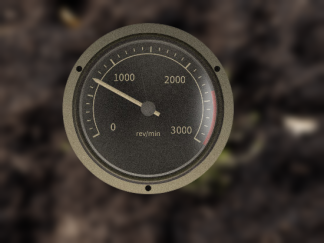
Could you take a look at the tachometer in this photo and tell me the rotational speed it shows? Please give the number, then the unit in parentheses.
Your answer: 700 (rpm)
